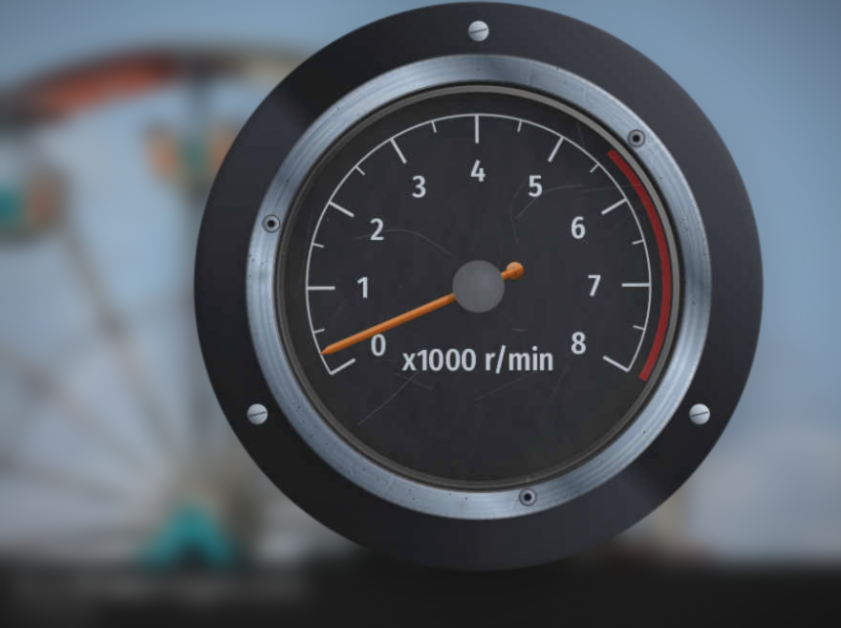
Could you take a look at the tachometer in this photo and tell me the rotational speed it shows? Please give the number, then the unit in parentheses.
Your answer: 250 (rpm)
